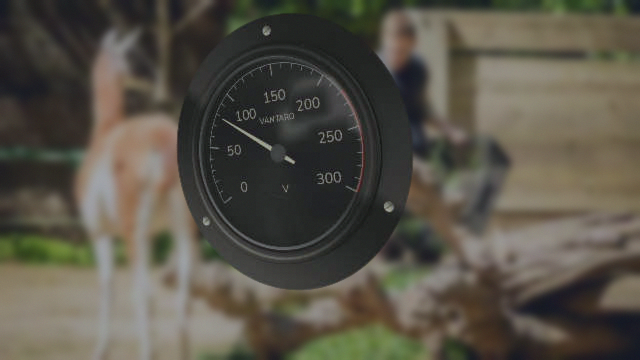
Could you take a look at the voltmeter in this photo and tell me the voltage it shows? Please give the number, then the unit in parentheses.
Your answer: 80 (V)
